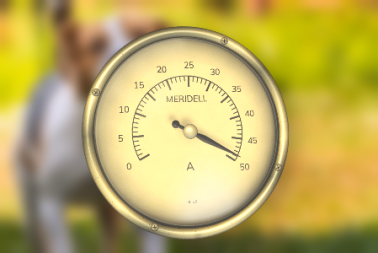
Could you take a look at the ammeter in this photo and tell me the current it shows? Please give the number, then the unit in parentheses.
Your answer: 49 (A)
